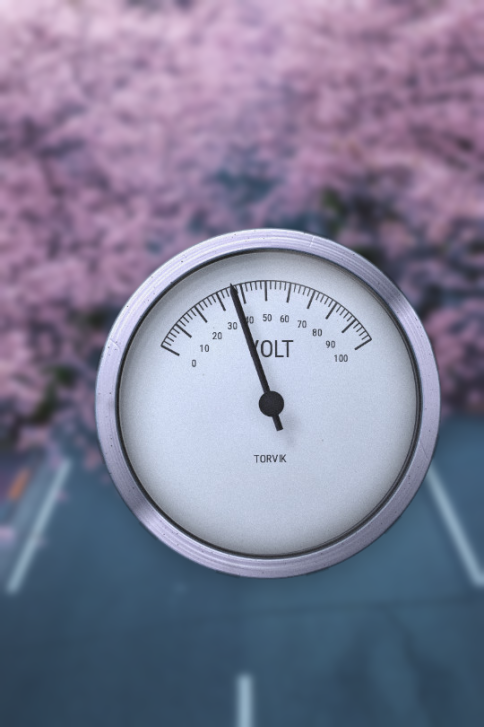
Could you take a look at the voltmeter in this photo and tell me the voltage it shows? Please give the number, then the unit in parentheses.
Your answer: 36 (V)
